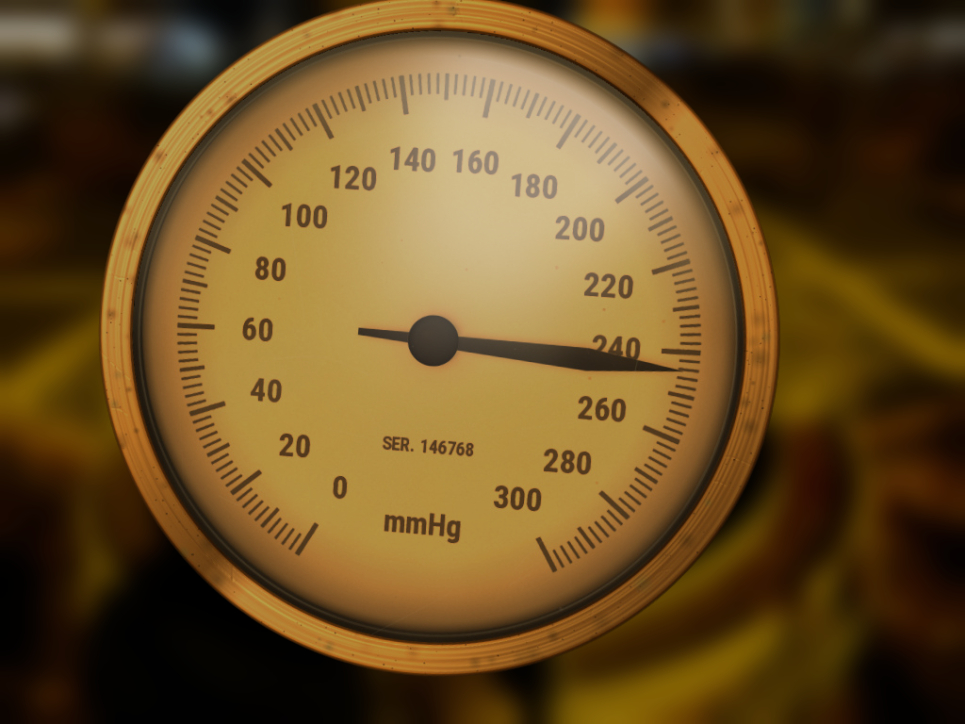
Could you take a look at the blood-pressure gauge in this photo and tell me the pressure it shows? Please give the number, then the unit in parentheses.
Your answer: 244 (mmHg)
